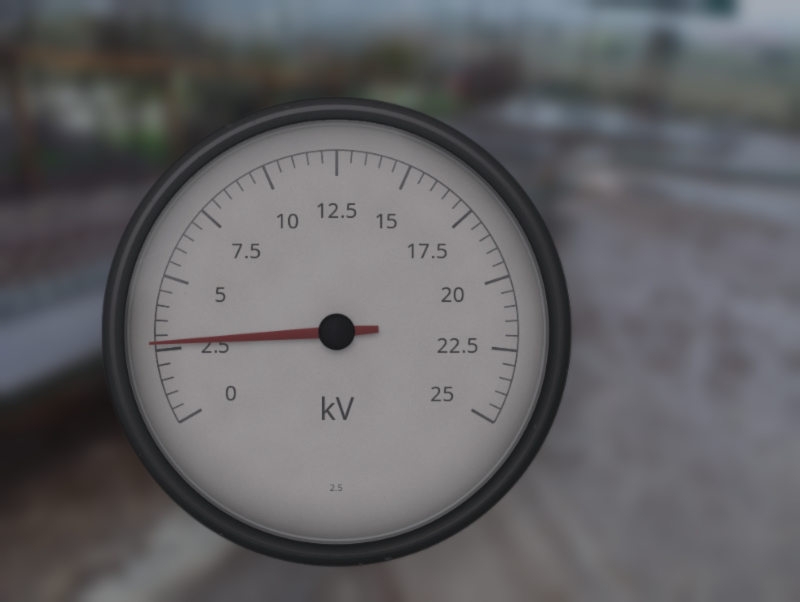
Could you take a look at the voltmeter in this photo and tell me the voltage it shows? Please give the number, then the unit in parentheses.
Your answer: 2.75 (kV)
